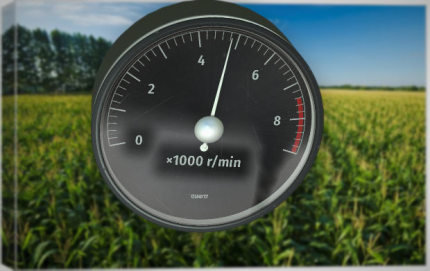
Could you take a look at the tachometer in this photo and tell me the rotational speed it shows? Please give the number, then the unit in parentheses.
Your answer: 4800 (rpm)
